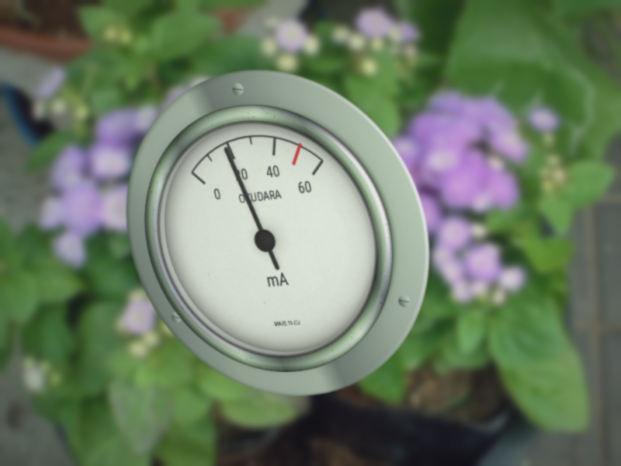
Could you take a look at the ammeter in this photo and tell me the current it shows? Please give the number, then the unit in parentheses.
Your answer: 20 (mA)
